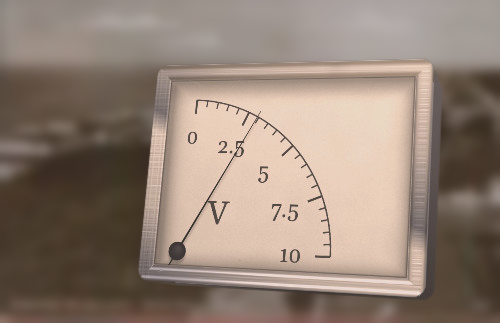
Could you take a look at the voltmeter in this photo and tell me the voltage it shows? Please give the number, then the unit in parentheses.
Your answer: 3 (V)
